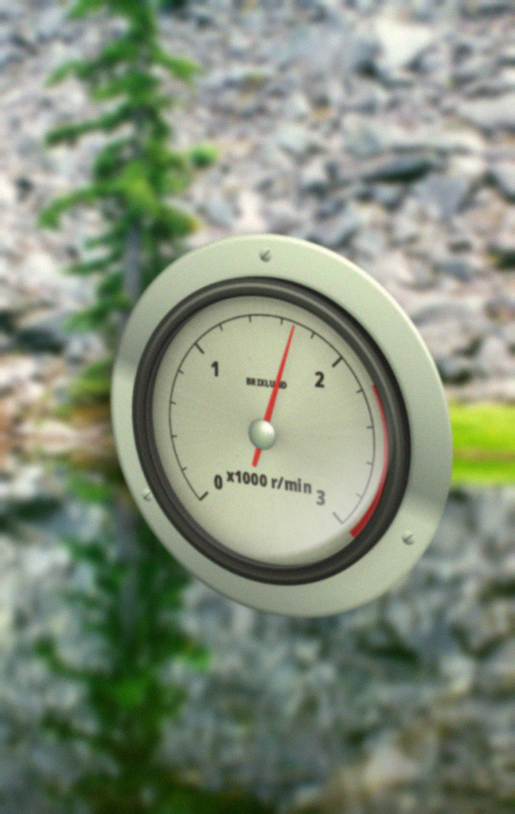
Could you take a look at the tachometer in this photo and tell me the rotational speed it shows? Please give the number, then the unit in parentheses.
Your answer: 1700 (rpm)
